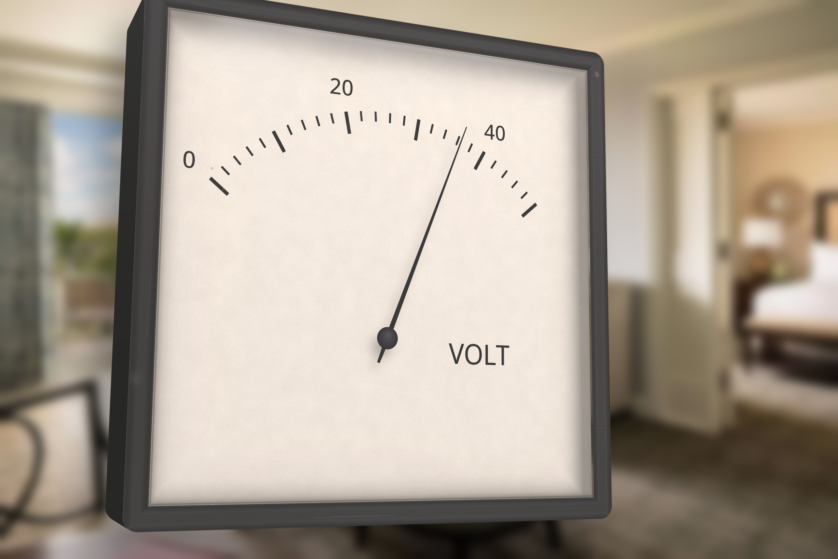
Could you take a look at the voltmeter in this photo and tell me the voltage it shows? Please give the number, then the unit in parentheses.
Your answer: 36 (V)
